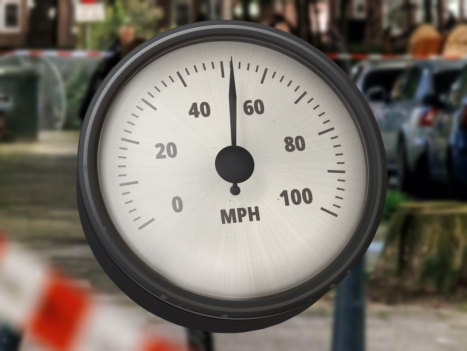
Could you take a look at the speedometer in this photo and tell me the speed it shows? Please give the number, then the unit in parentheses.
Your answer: 52 (mph)
